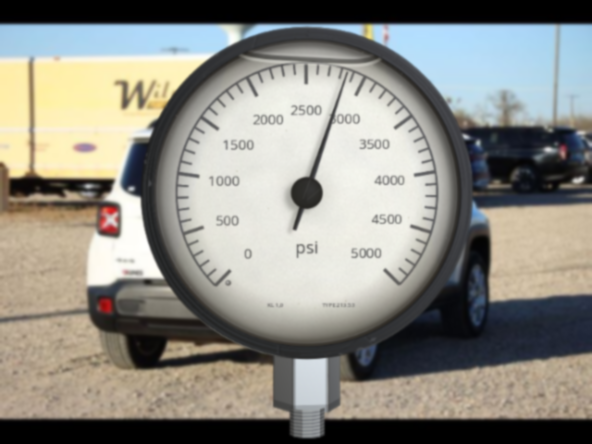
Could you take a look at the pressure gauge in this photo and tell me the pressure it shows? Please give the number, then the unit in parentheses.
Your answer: 2850 (psi)
